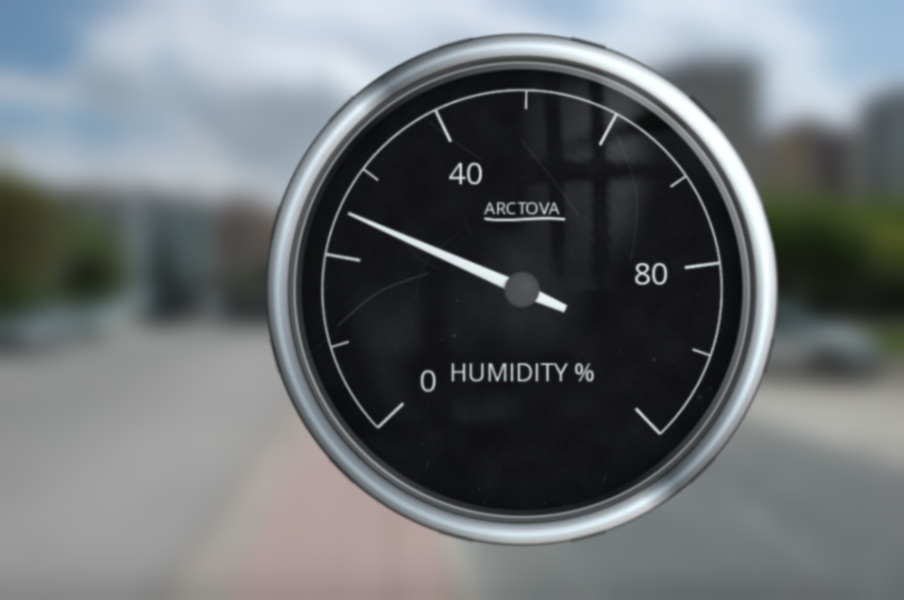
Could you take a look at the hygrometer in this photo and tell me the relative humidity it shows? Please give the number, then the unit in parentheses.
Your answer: 25 (%)
